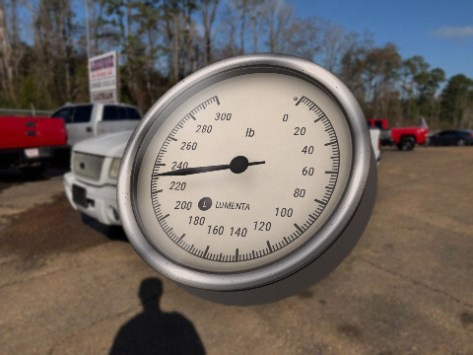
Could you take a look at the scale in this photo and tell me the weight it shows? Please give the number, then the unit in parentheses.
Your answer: 230 (lb)
